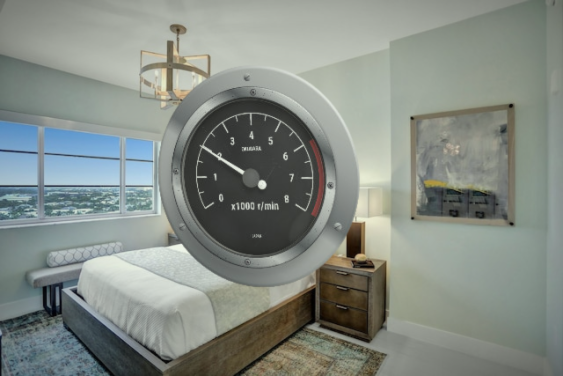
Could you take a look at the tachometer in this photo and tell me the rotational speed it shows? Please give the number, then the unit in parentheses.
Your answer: 2000 (rpm)
